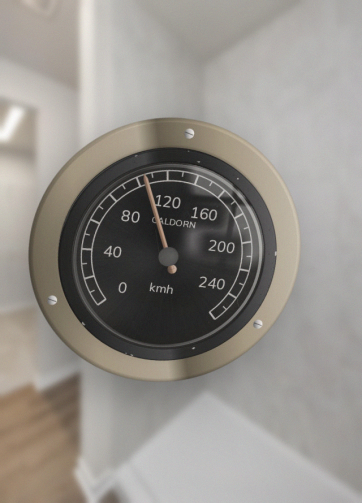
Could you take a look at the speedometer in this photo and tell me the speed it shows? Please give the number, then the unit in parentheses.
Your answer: 105 (km/h)
